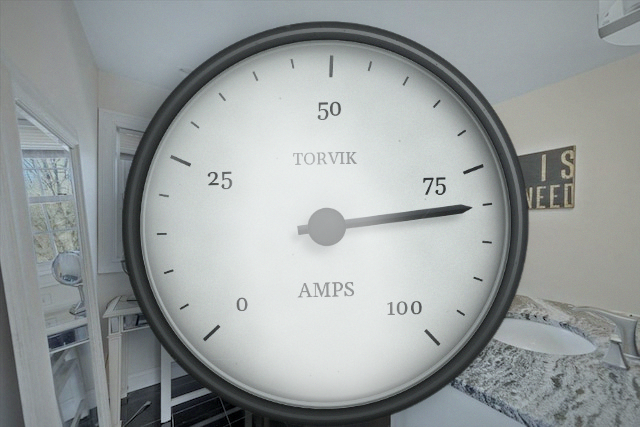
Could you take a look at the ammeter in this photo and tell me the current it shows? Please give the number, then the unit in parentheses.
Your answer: 80 (A)
